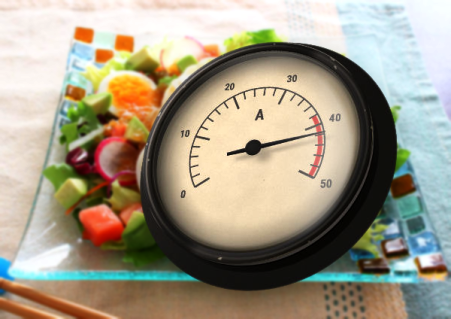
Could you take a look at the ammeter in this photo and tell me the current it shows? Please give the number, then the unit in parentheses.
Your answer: 42 (A)
